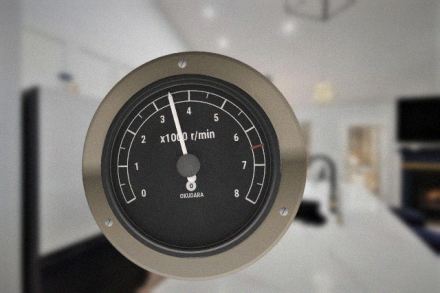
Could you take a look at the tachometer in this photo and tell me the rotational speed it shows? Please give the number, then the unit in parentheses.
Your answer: 3500 (rpm)
